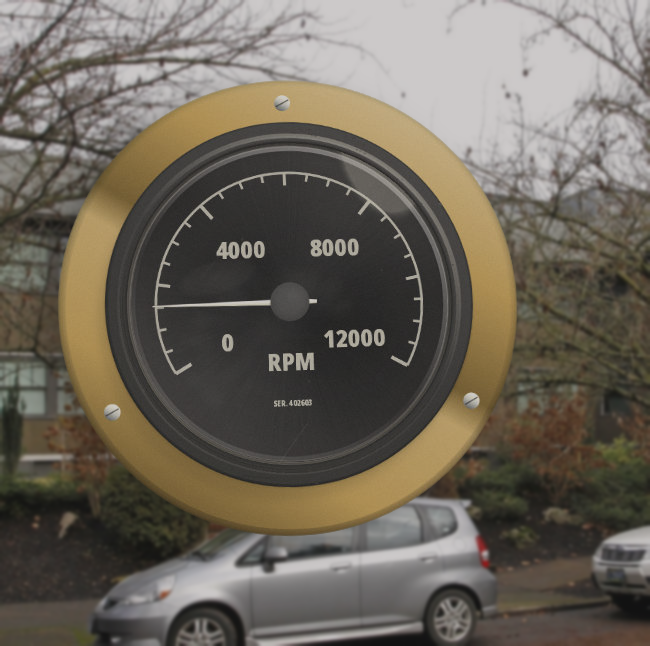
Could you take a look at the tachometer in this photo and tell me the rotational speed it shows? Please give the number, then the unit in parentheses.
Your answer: 1500 (rpm)
